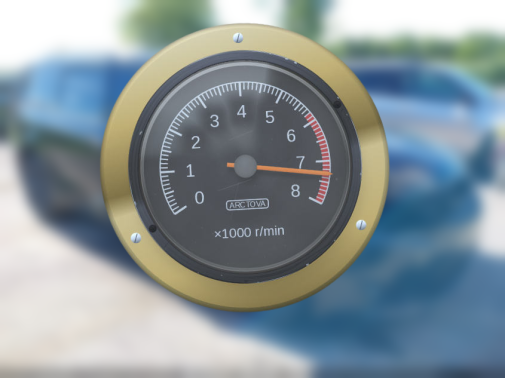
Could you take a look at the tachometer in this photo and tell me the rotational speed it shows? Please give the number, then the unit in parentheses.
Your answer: 7300 (rpm)
